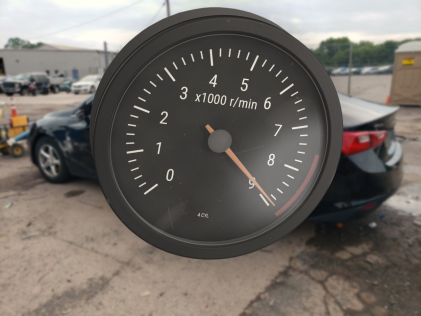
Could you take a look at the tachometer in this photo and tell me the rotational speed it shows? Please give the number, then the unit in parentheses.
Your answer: 8900 (rpm)
